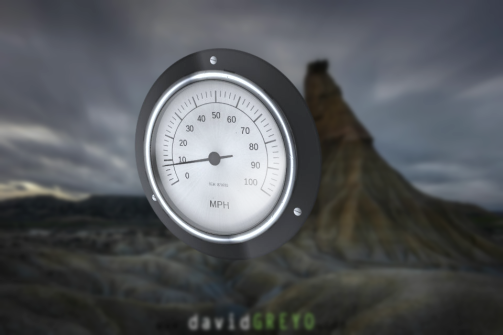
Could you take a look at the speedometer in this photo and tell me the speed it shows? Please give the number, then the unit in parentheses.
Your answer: 8 (mph)
